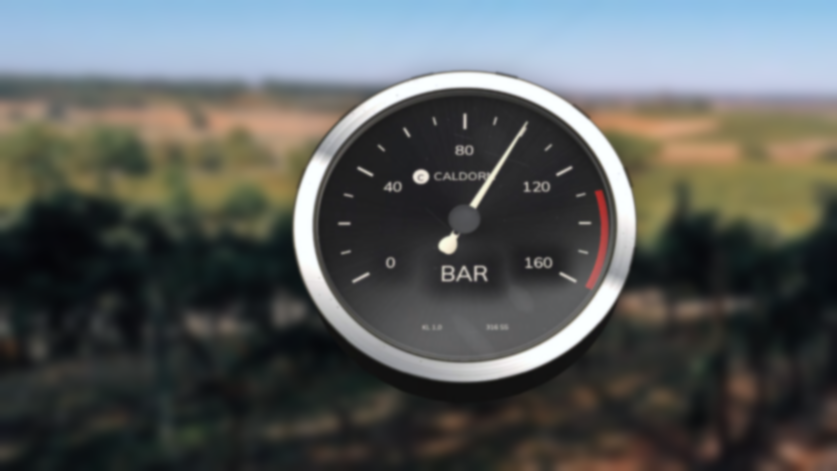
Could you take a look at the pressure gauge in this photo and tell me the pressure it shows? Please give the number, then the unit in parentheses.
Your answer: 100 (bar)
